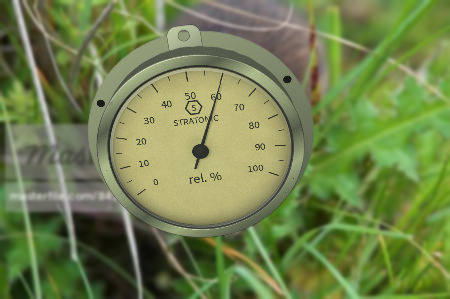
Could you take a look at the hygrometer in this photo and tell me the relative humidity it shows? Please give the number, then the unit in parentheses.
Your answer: 60 (%)
